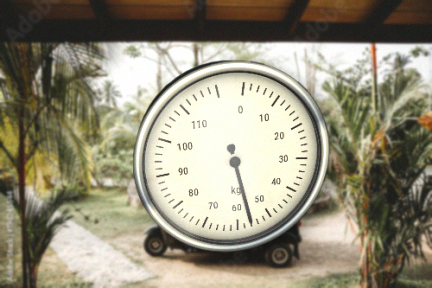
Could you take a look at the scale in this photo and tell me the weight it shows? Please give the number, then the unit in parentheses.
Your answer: 56 (kg)
